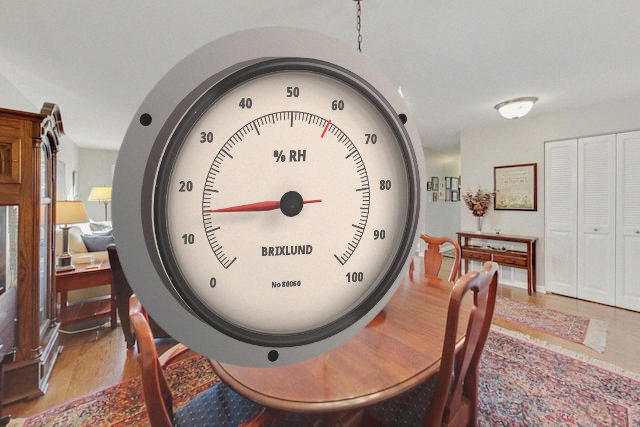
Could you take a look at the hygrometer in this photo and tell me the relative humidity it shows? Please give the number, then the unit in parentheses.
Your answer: 15 (%)
